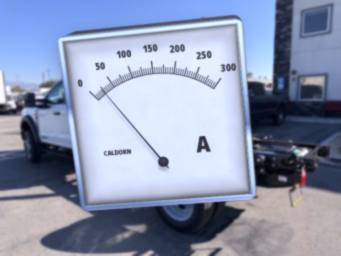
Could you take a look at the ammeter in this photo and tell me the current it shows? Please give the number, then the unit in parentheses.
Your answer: 25 (A)
